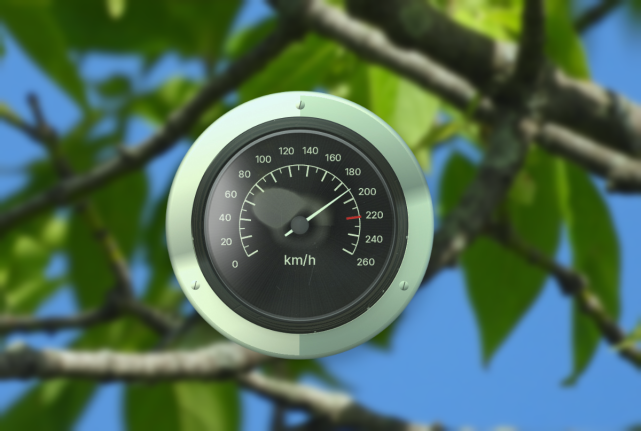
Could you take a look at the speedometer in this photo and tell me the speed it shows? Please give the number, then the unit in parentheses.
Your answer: 190 (km/h)
